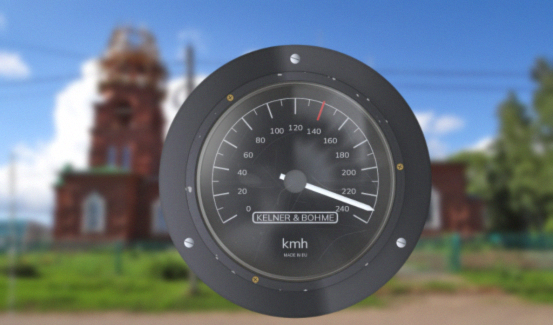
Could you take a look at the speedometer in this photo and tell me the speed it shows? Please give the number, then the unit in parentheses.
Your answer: 230 (km/h)
